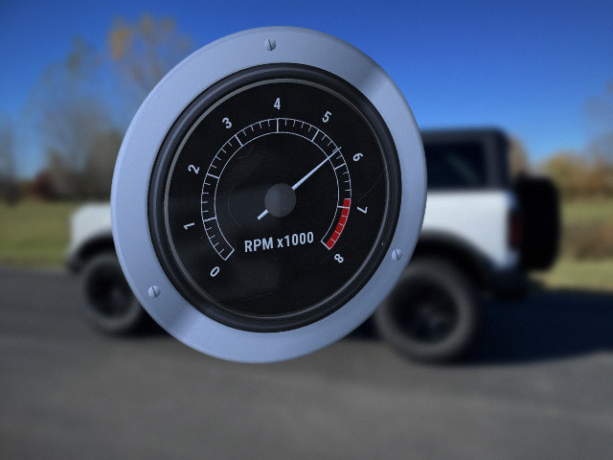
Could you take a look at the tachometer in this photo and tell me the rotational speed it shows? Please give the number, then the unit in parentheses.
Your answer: 5600 (rpm)
